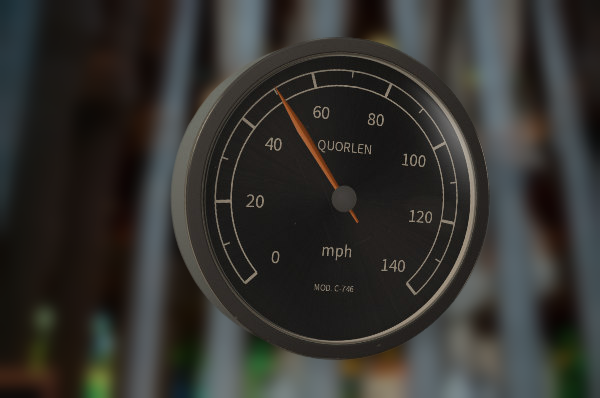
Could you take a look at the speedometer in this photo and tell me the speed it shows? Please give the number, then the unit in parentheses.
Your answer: 50 (mph)
